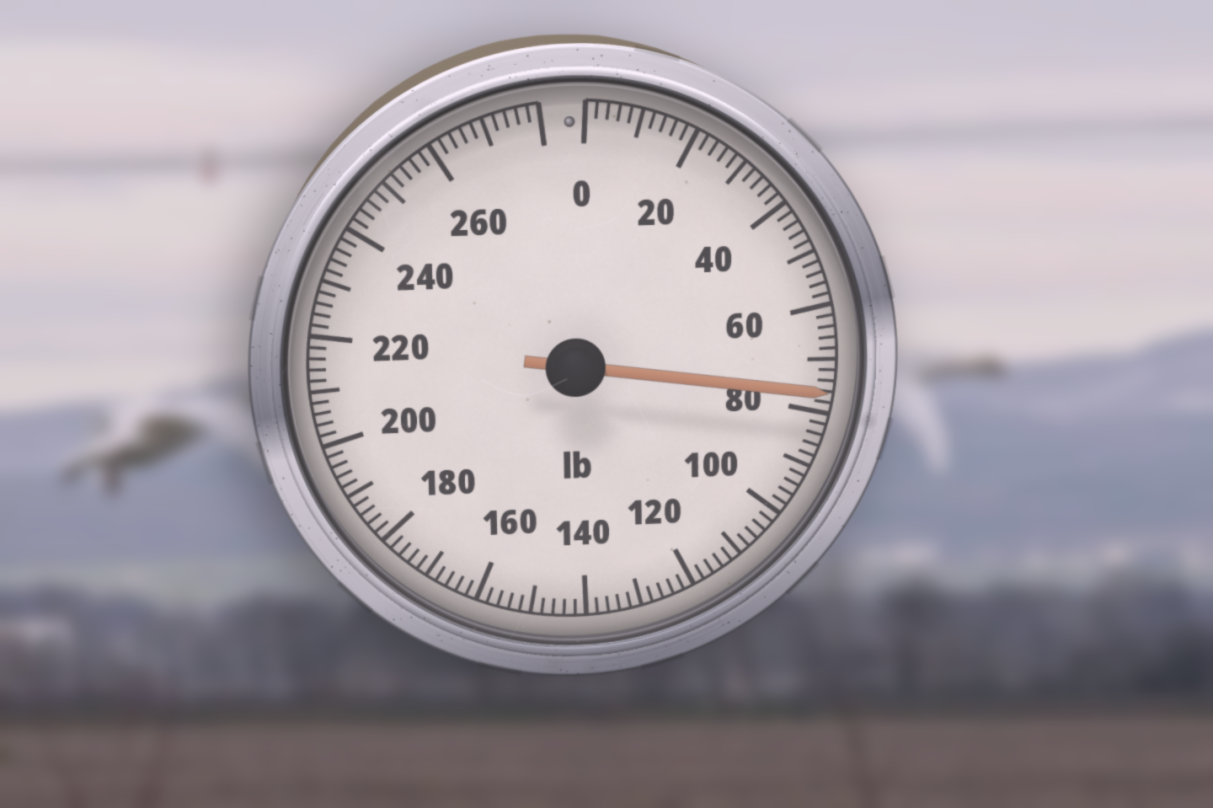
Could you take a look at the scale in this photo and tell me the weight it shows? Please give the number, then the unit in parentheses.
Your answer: 76 (lb)
